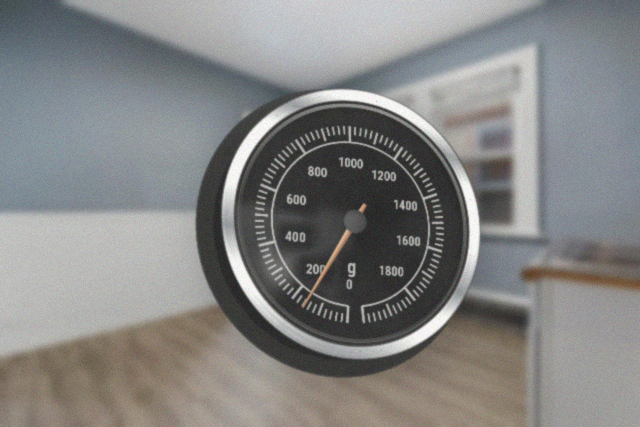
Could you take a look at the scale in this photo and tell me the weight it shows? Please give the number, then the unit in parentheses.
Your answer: 160 (g)
